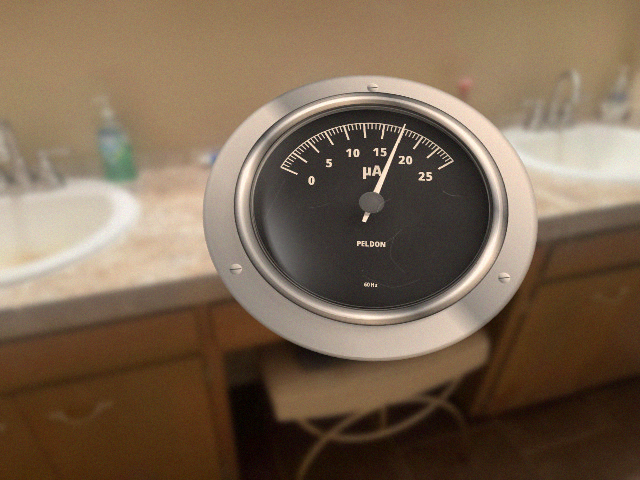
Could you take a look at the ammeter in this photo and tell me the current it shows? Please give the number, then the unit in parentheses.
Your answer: 17.5 (µA)
